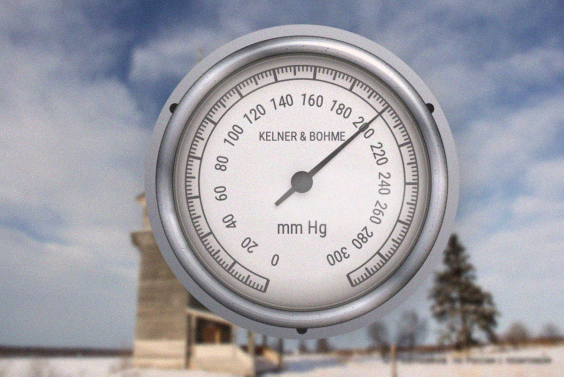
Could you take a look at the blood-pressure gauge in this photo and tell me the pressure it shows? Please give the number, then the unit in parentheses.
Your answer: 200 (mmHg)
